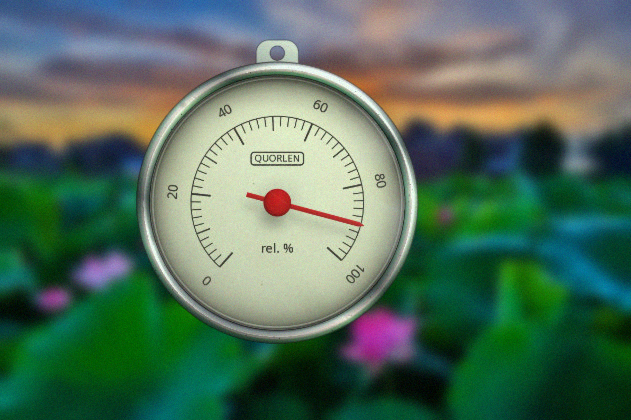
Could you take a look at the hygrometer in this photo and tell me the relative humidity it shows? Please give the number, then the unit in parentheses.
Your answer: 90 (%)
